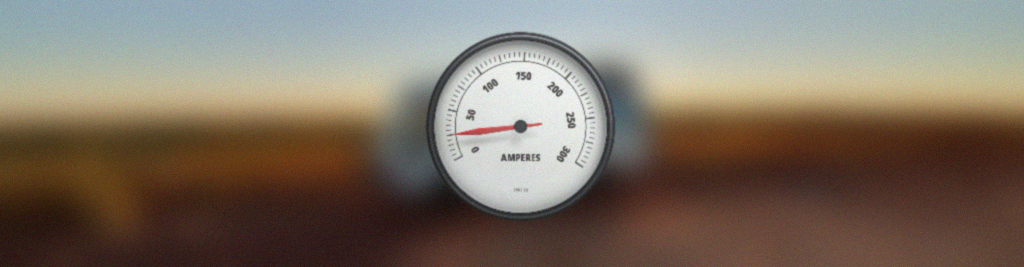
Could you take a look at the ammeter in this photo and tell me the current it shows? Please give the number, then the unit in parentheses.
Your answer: 25 (A)
